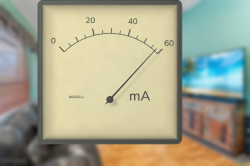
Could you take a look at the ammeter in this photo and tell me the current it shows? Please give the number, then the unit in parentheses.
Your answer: 57.5 (mA)
